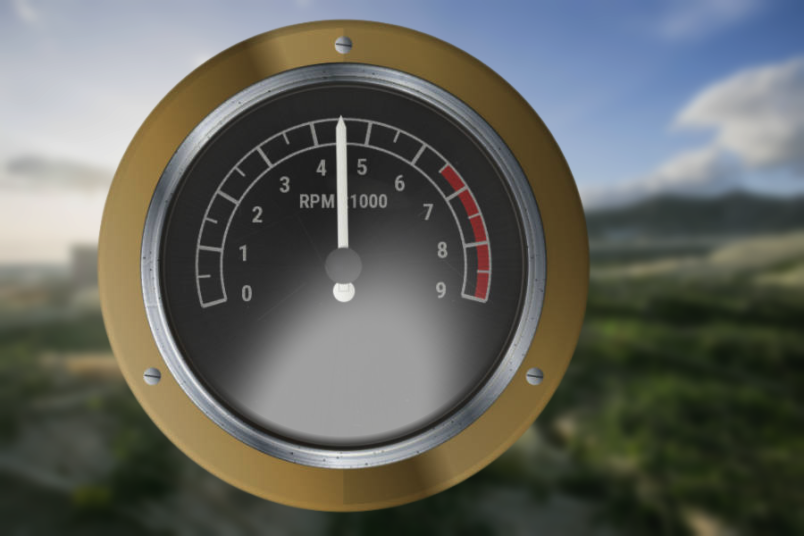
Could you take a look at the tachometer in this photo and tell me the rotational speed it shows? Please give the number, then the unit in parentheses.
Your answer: 4500 (rpm)
